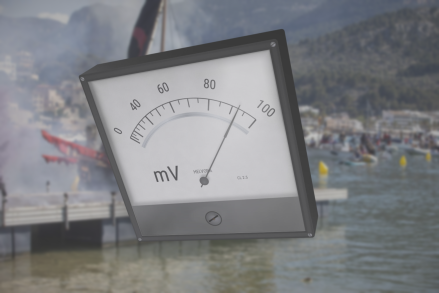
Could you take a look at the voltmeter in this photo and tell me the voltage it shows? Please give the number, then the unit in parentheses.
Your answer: 92.5 (mV)
